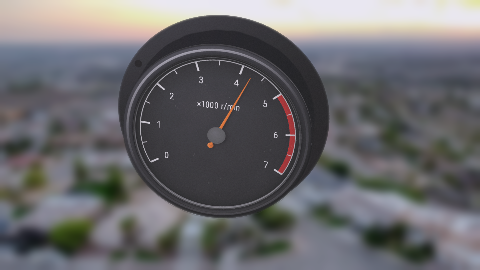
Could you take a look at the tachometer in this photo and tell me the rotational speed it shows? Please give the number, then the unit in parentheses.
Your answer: 4250 (rpm)
